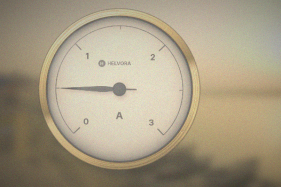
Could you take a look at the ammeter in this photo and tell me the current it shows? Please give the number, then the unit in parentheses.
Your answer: 0.5 (A)
